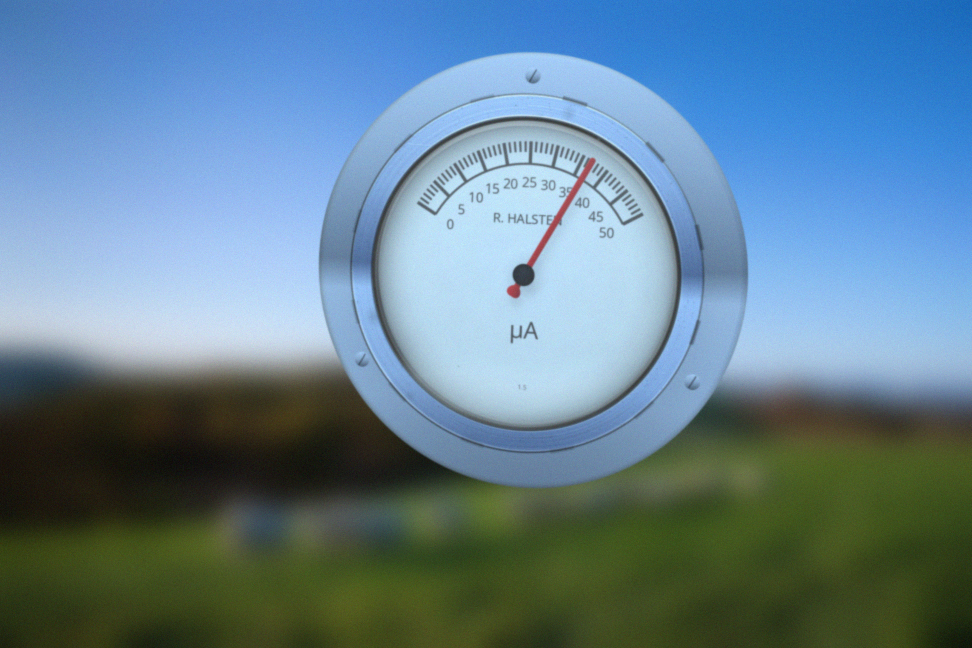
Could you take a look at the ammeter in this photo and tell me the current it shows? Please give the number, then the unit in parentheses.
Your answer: 37 (µA)
